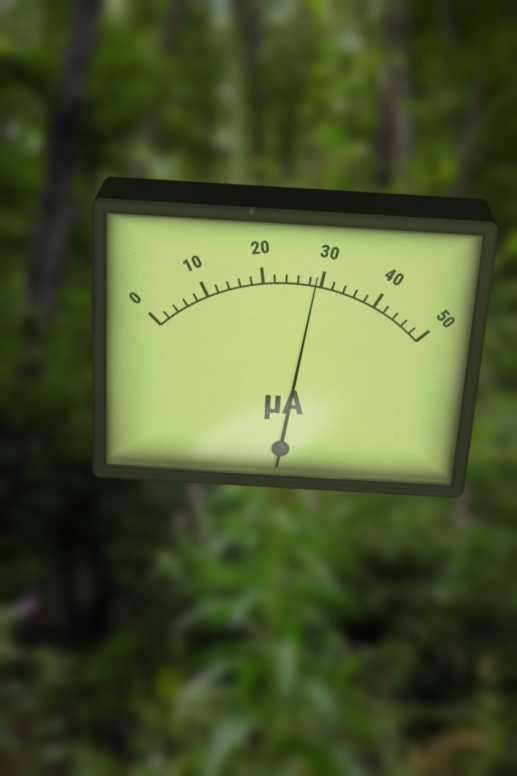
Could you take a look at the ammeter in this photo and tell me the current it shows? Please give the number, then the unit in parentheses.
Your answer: 29 (µA)
